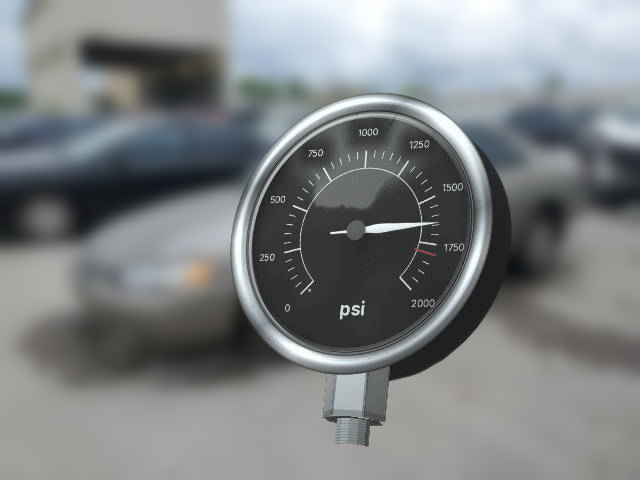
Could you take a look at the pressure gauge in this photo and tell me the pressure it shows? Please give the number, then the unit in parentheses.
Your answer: 1650 (psi)
